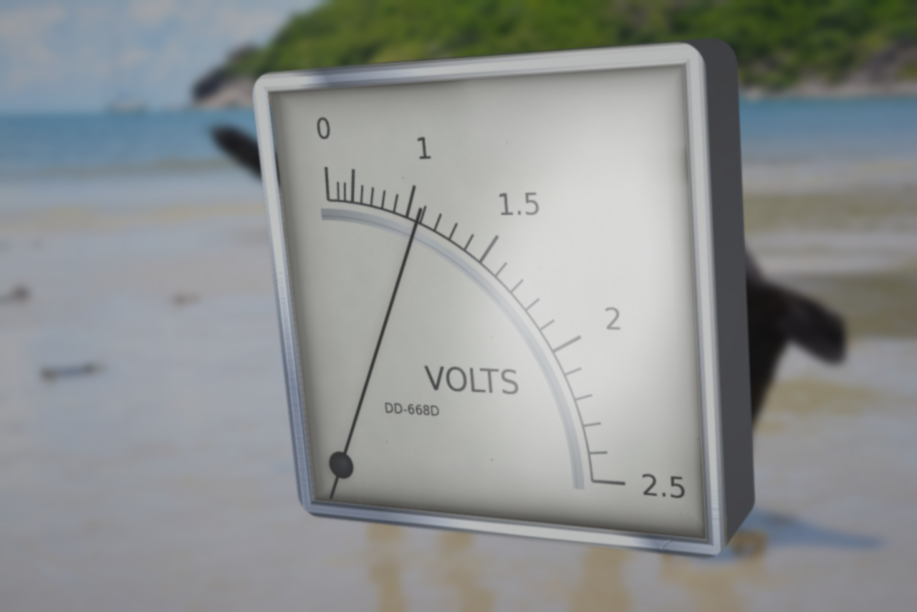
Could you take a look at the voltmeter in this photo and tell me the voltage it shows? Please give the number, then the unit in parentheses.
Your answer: 1.1 (V)
